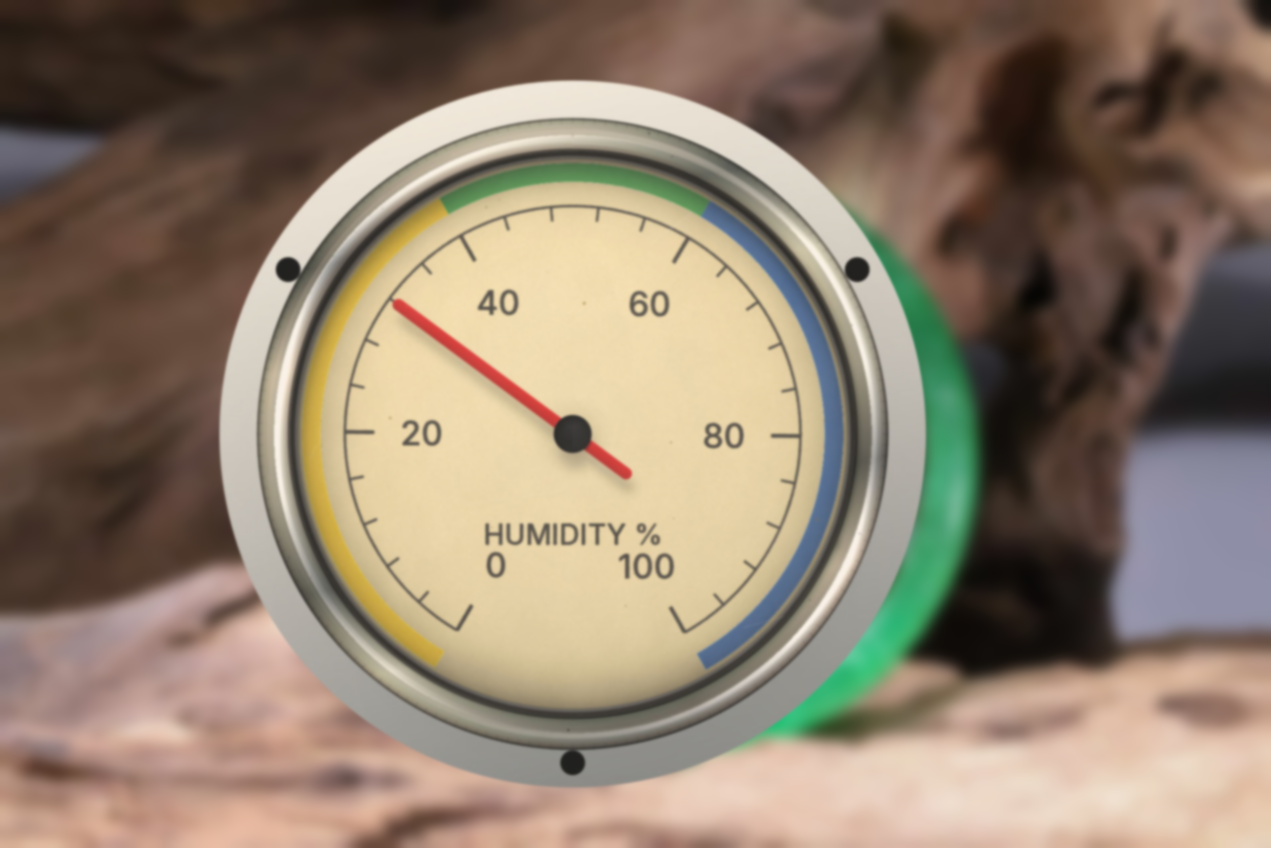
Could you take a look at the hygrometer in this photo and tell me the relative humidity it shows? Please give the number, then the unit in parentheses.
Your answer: 32 (%)
